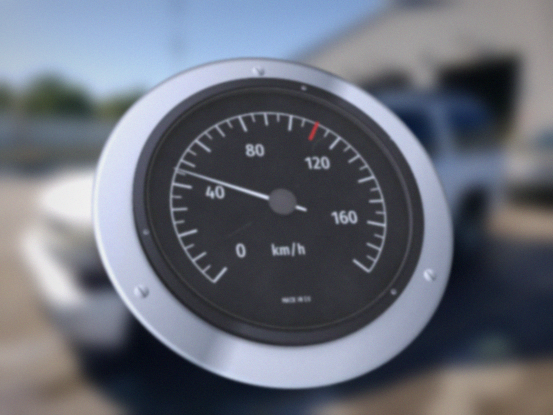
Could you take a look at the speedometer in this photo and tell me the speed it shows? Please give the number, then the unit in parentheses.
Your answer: 45 (km/h)
